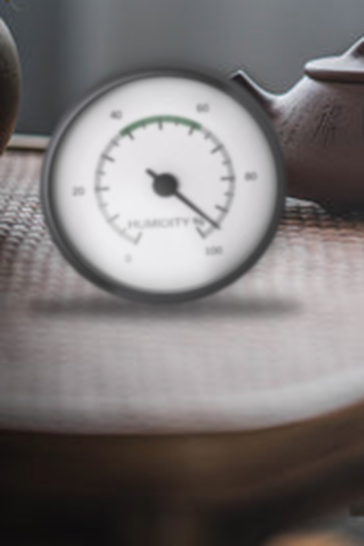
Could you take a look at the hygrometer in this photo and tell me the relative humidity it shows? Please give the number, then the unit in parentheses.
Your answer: 95 (%)
